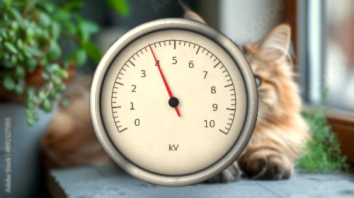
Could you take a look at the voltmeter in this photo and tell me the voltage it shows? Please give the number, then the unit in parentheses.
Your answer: 4 (kV)
